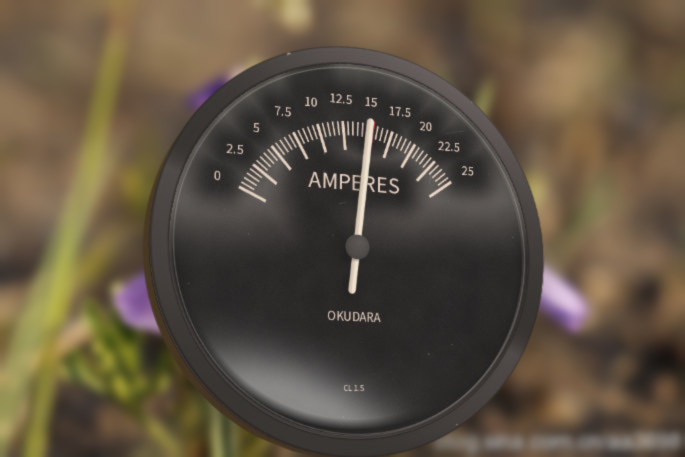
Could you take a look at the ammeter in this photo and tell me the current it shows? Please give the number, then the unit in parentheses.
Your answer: 15 (A)
